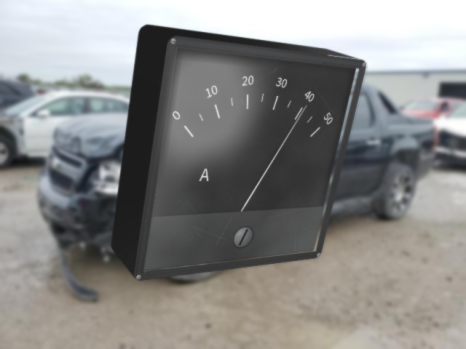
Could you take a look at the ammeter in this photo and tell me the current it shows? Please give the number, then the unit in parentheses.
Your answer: 40 (A)
